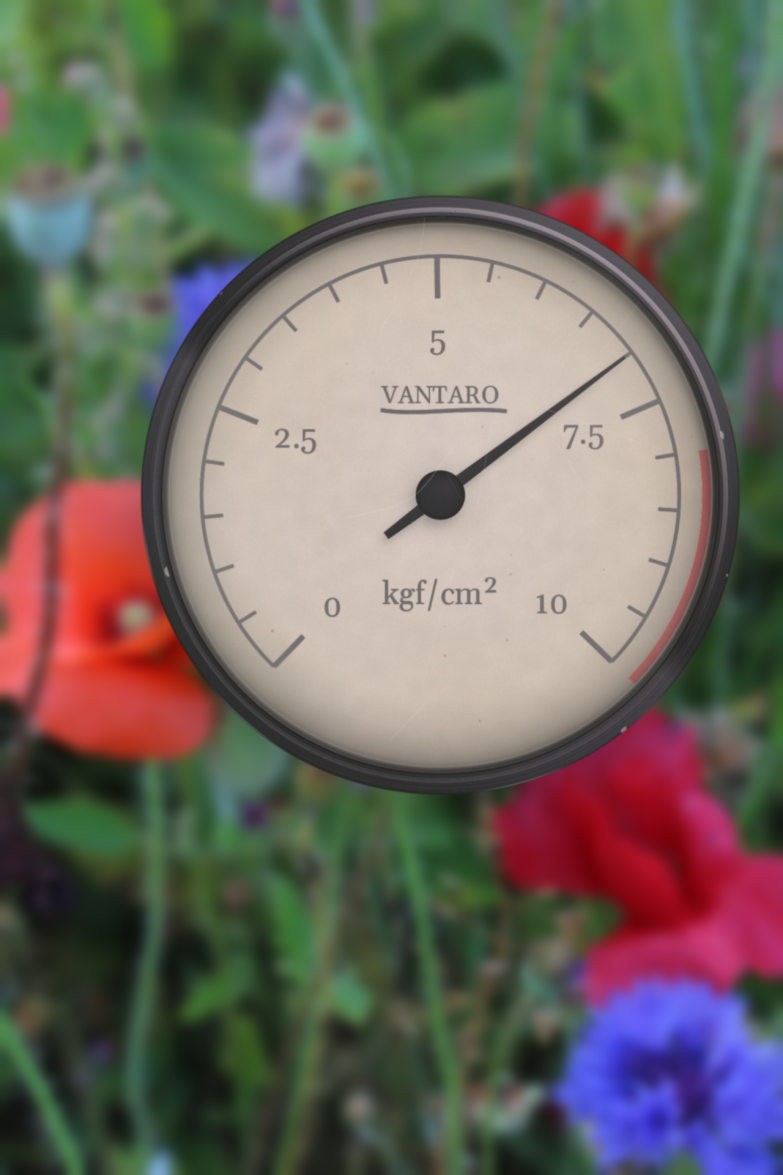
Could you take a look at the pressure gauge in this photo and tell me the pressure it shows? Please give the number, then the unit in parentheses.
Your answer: 7 (kg/cm²)
